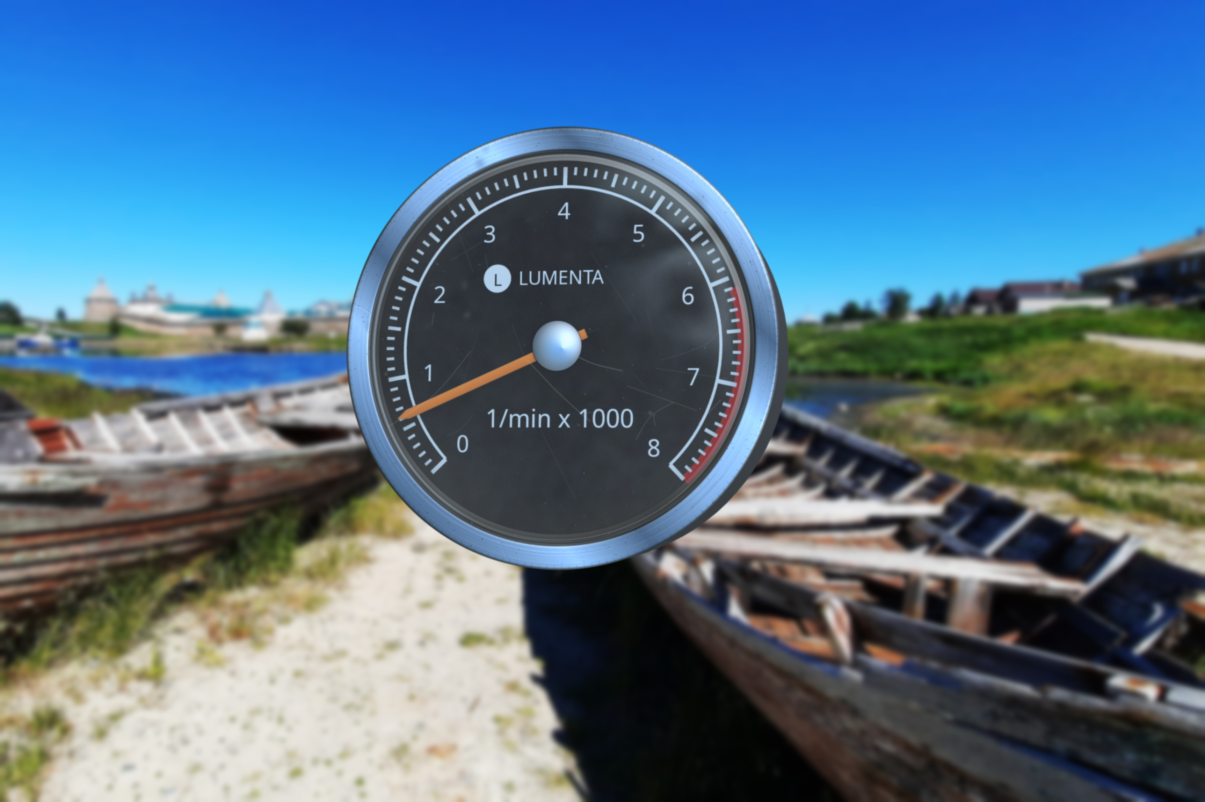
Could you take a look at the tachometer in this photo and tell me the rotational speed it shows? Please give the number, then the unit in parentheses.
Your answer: 600 (rpm)
